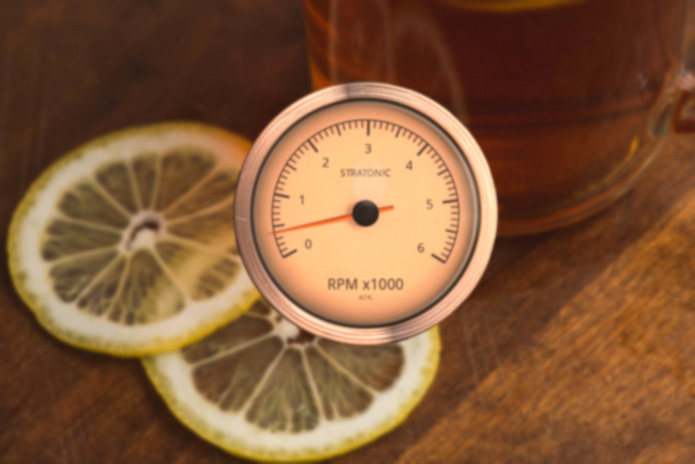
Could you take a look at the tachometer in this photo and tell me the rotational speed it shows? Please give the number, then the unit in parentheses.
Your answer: 400 (rpm)
